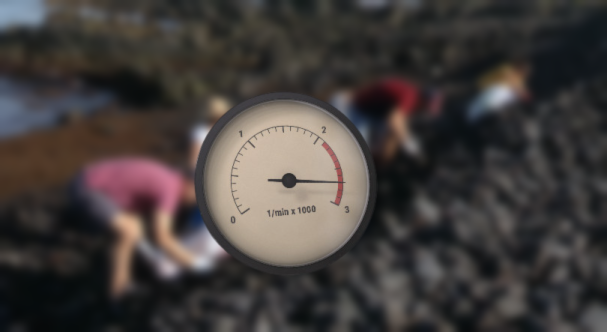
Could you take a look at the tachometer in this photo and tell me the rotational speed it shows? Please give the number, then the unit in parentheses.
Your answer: 2700 (rpm)
